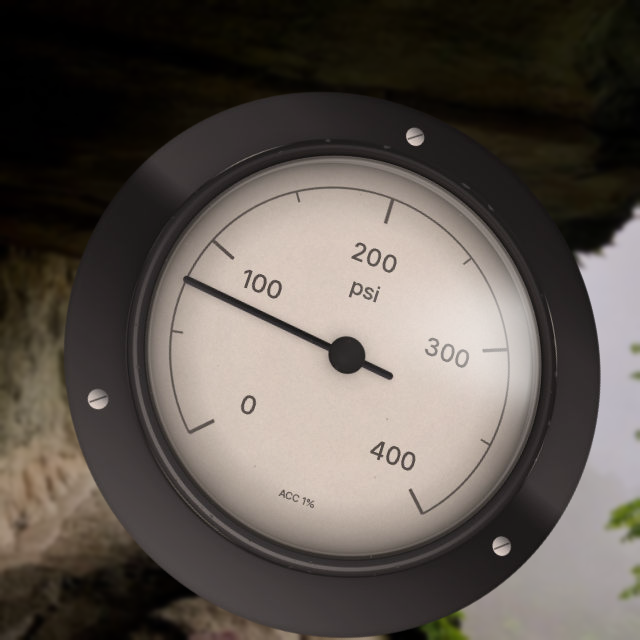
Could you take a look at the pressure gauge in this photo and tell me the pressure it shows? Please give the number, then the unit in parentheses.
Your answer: 75 (psi)
